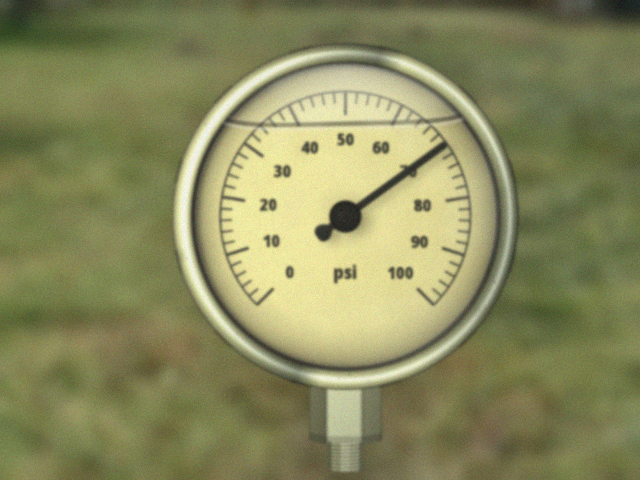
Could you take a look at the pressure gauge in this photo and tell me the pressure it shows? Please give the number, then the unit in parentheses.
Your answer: 70 (psi)
